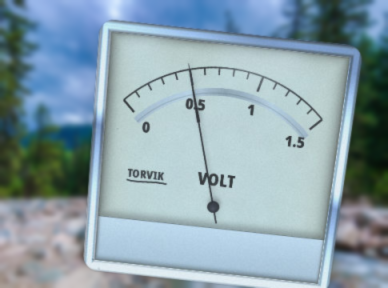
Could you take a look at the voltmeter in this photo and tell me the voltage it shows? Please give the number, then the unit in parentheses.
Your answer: 0.5 (V)
